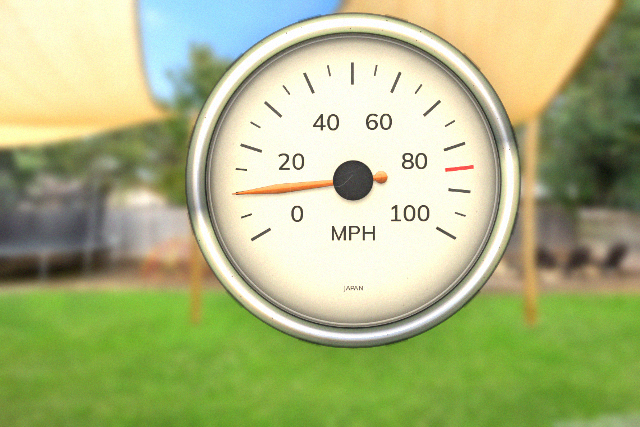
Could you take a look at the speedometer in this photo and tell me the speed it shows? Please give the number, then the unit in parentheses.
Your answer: 10 (mph)
